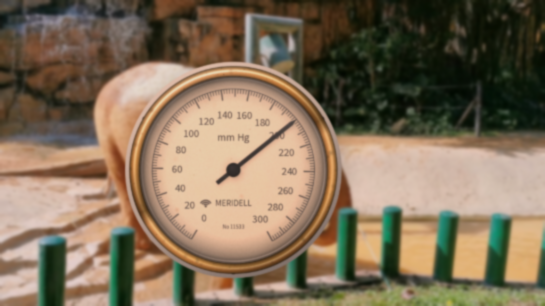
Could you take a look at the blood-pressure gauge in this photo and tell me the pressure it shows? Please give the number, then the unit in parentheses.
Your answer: 200 (mmHg)
